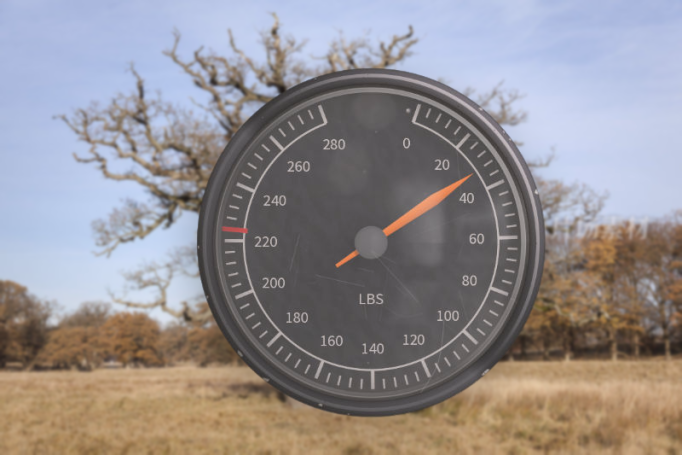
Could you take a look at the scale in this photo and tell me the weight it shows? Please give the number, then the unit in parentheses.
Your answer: 32 (lb)
